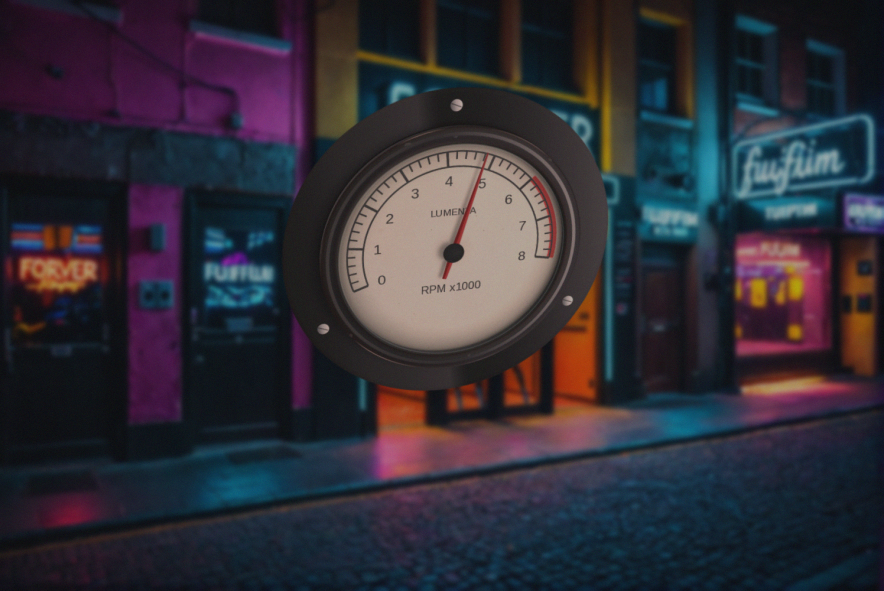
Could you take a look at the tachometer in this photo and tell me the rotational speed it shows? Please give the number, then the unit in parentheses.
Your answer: 4800 (rpm)
